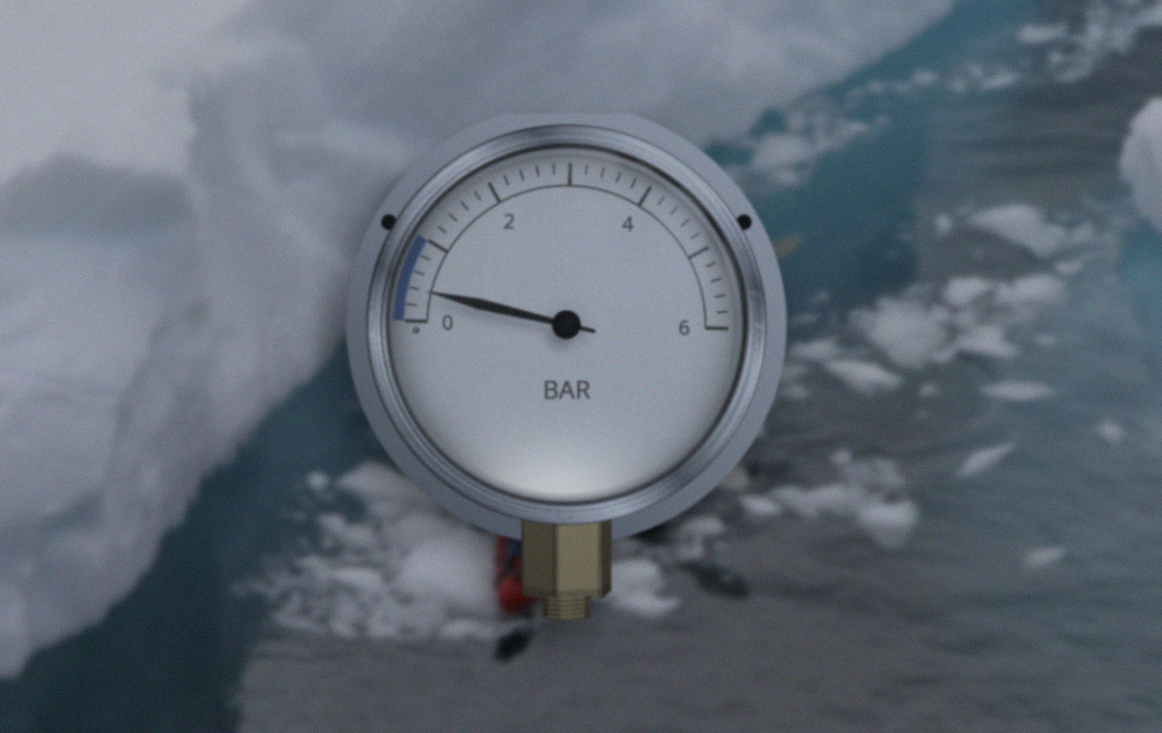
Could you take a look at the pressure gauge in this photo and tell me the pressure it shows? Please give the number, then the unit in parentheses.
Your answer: 0.4 (bar)
